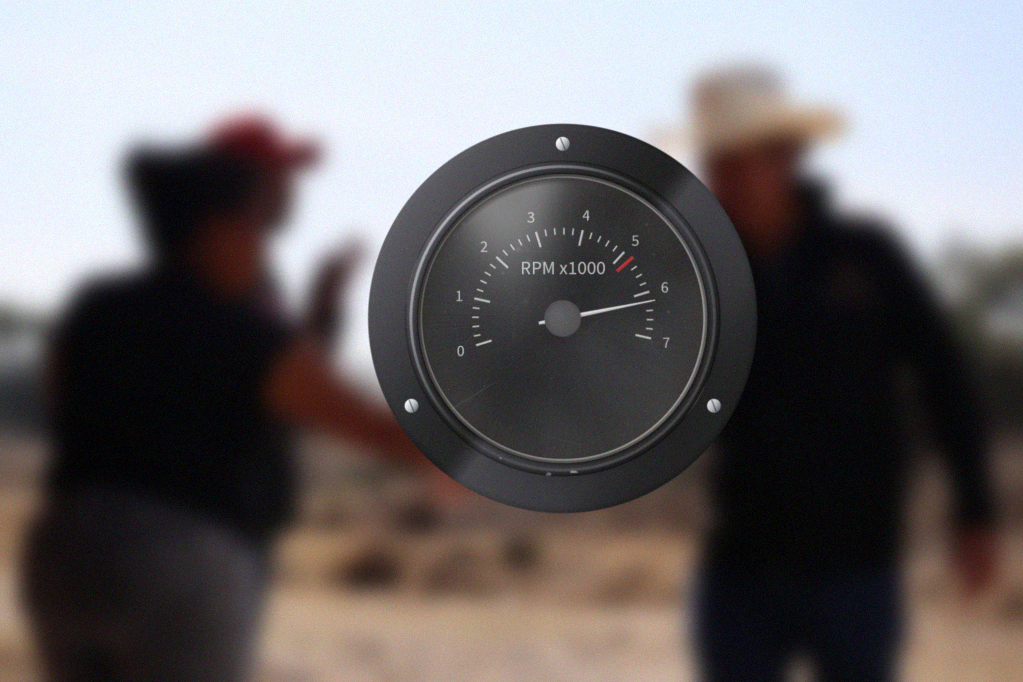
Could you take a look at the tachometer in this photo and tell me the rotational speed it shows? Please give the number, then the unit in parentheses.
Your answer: 6200 (rpm)
